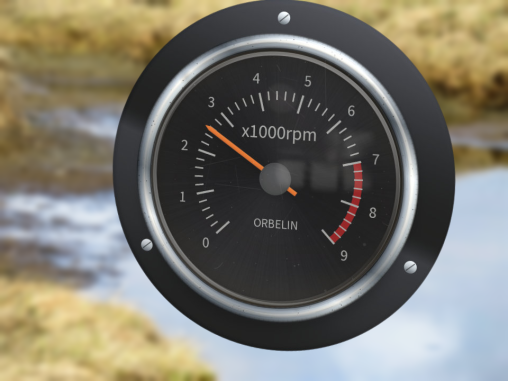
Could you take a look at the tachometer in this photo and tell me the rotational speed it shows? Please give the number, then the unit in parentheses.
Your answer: 2600 (rpm)
